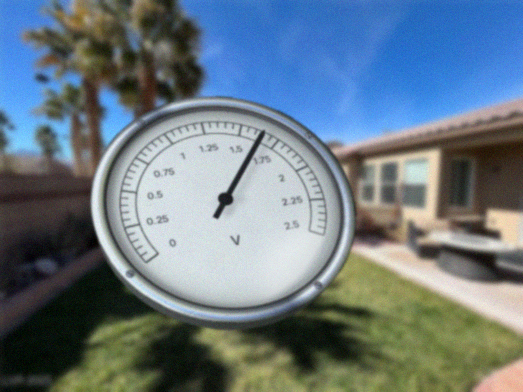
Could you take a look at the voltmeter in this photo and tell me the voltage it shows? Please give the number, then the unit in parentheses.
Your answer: 1.65 (V)
